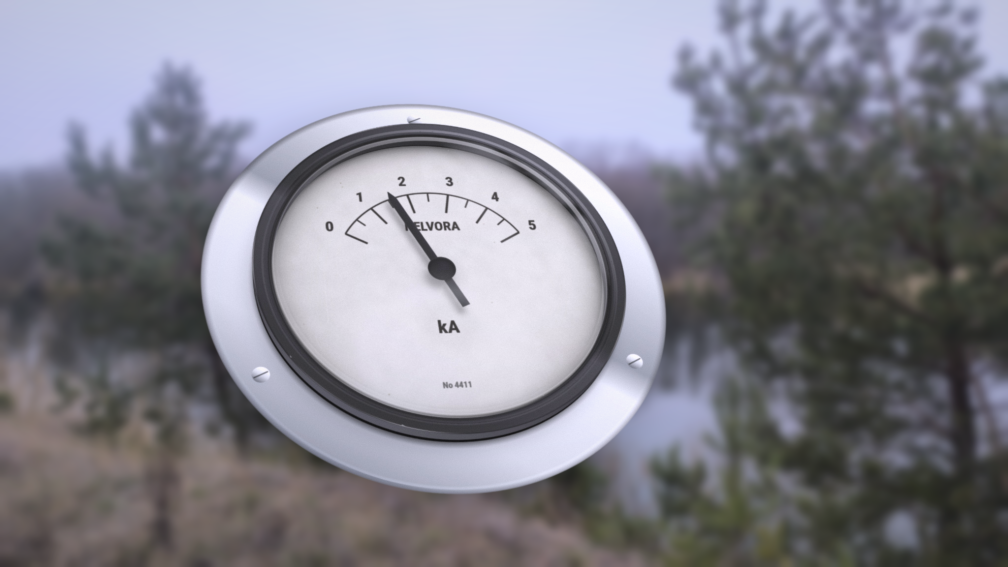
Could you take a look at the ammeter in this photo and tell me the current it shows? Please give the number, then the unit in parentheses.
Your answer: 1.5 (kA)
